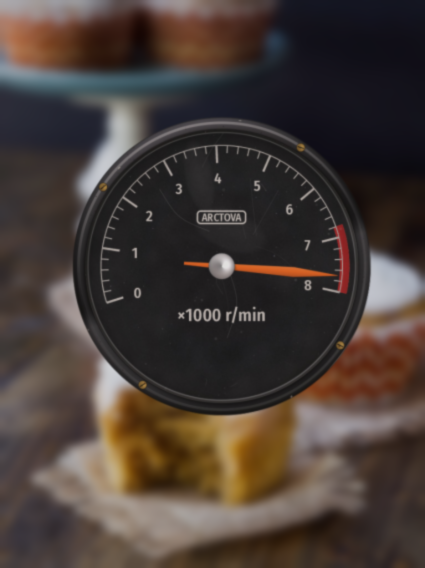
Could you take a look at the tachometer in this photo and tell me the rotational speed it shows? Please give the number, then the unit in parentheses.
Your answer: 7700 (rpm)
